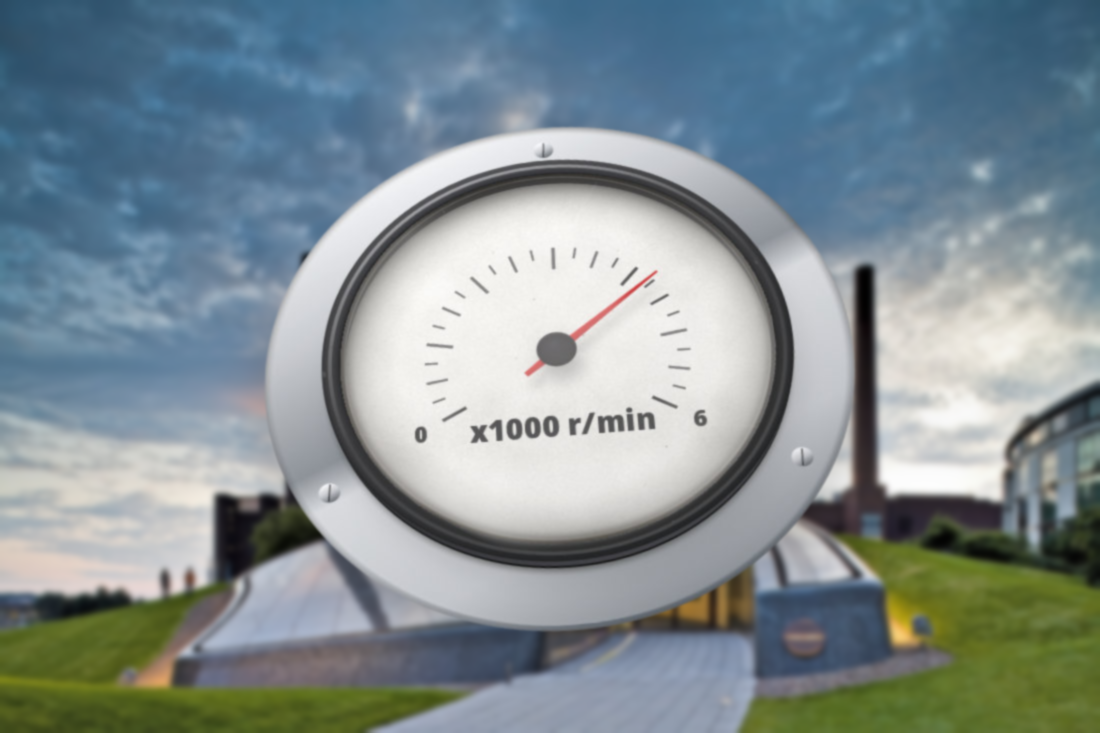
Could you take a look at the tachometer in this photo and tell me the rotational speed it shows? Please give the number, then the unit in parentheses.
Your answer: 4250 (rpm)
